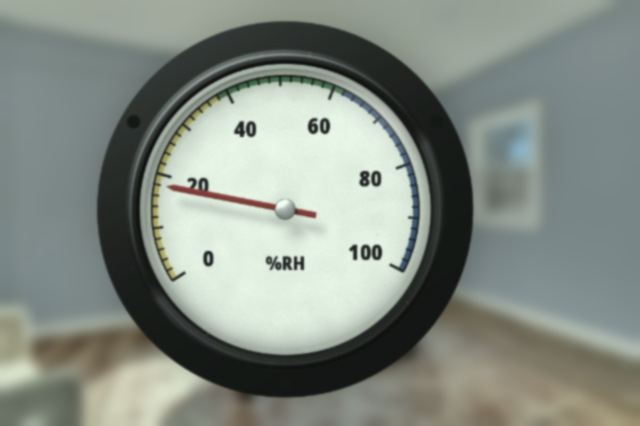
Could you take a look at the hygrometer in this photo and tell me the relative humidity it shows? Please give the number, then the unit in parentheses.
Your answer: 18 (%)
